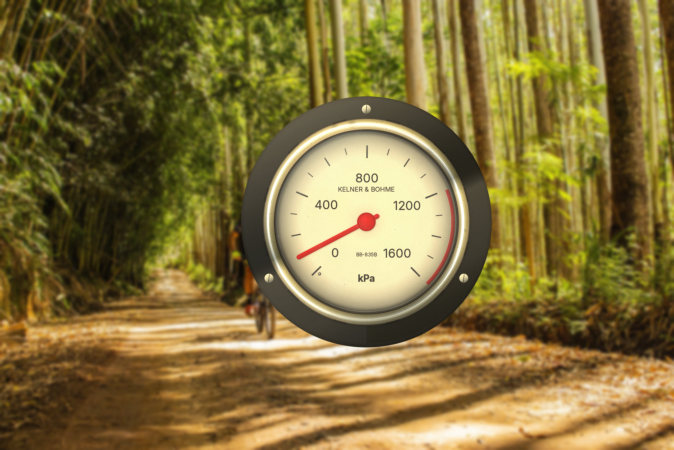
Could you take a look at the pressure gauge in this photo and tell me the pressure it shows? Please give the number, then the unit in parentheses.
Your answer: 100 (kPa)
